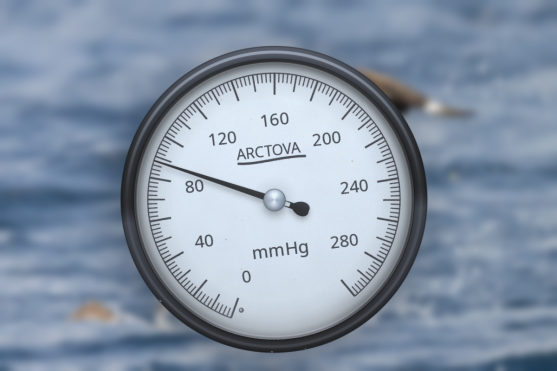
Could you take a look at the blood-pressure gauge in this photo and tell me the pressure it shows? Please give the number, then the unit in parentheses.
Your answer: 88 (mmHg)
